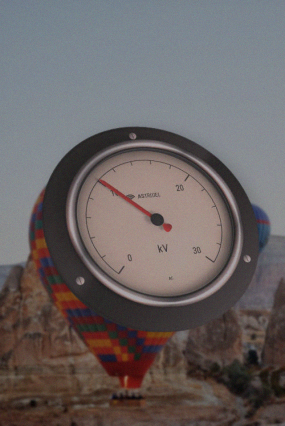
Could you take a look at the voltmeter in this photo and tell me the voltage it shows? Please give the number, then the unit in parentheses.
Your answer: 10 (kV)
